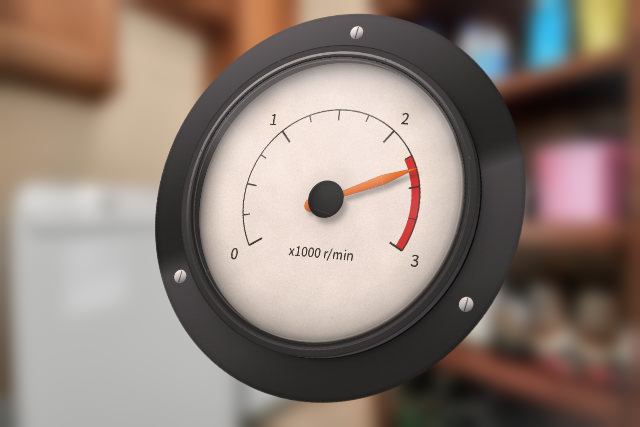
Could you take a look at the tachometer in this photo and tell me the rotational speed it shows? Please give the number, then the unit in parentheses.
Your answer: 2375 (rpm)
